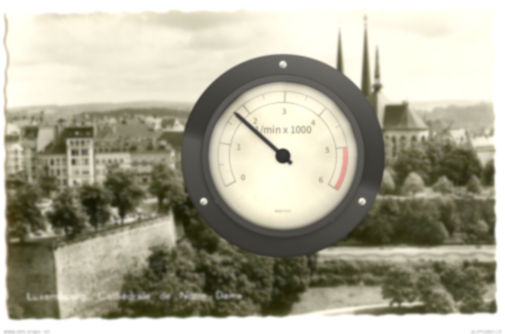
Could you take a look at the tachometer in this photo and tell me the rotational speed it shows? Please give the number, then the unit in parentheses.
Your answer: 1750 (rpm)
